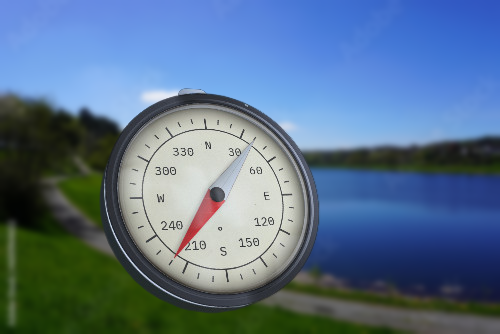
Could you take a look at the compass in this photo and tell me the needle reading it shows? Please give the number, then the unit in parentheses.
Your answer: 220 (°)
